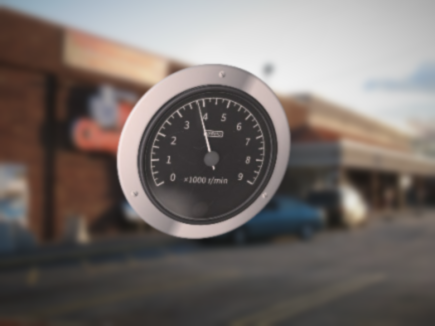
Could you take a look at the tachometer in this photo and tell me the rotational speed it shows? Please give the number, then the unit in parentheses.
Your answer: 3750 (rpm)
